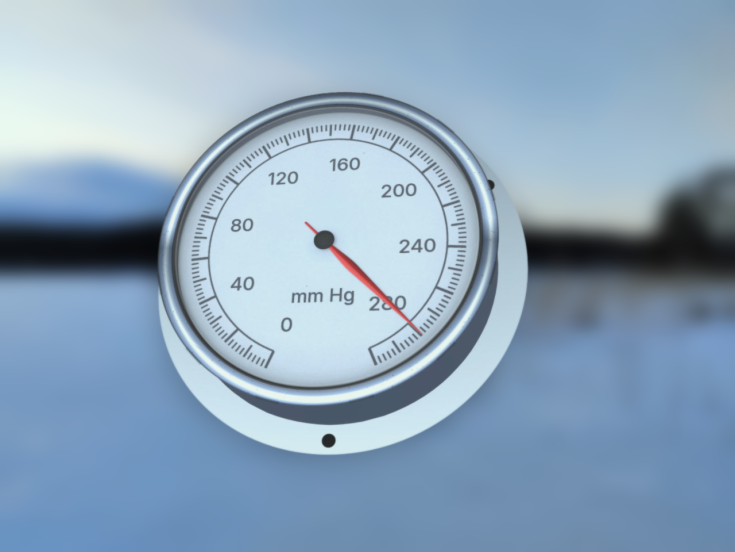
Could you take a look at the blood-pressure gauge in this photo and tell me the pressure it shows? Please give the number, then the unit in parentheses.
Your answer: 280 (mmHg)
